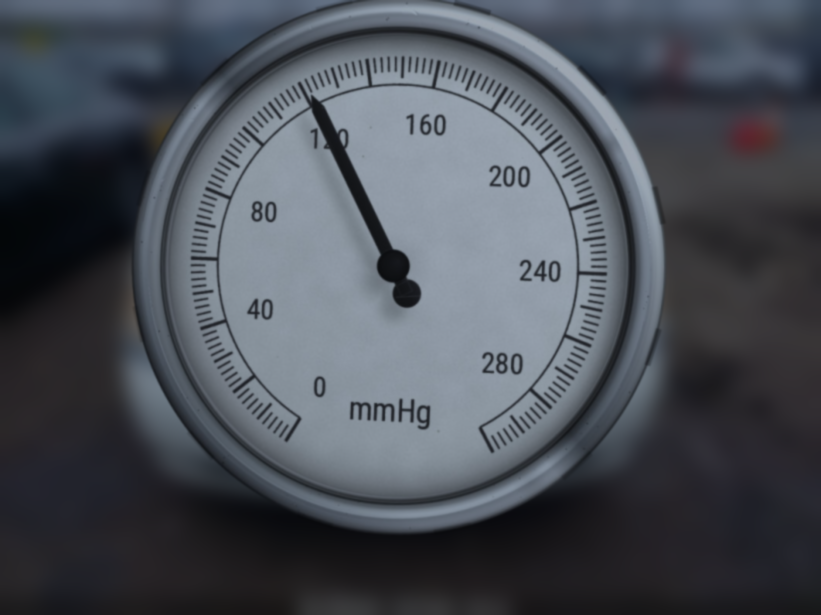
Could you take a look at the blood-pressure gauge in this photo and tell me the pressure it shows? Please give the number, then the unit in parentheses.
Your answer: 122 (mmHg)
